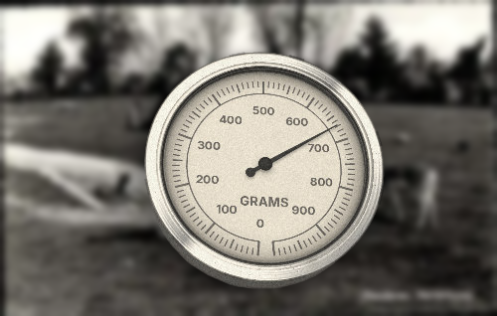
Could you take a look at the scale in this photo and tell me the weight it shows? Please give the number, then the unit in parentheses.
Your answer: 670 (g)
